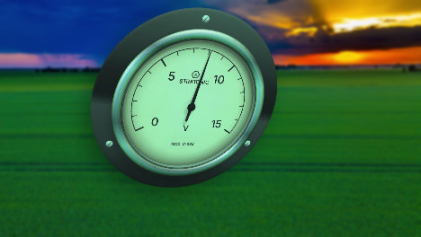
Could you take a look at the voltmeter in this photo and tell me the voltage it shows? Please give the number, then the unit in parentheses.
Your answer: 8 (V)
